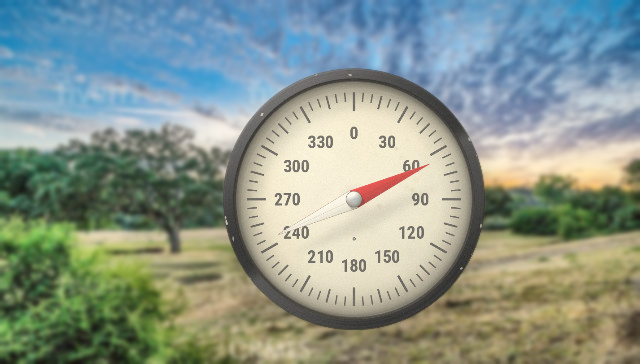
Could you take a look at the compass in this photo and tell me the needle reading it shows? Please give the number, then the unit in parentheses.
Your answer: 65 (°)
